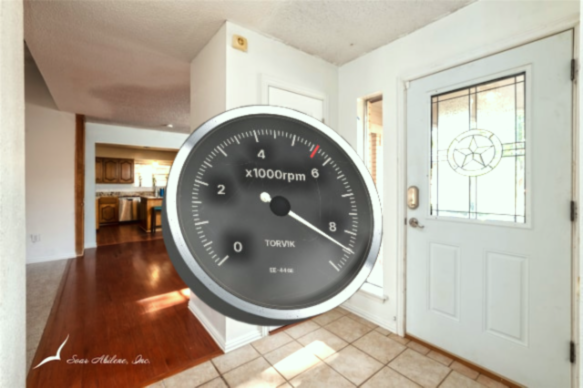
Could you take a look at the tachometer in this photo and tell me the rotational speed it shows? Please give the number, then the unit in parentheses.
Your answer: 8500 (rpm)
